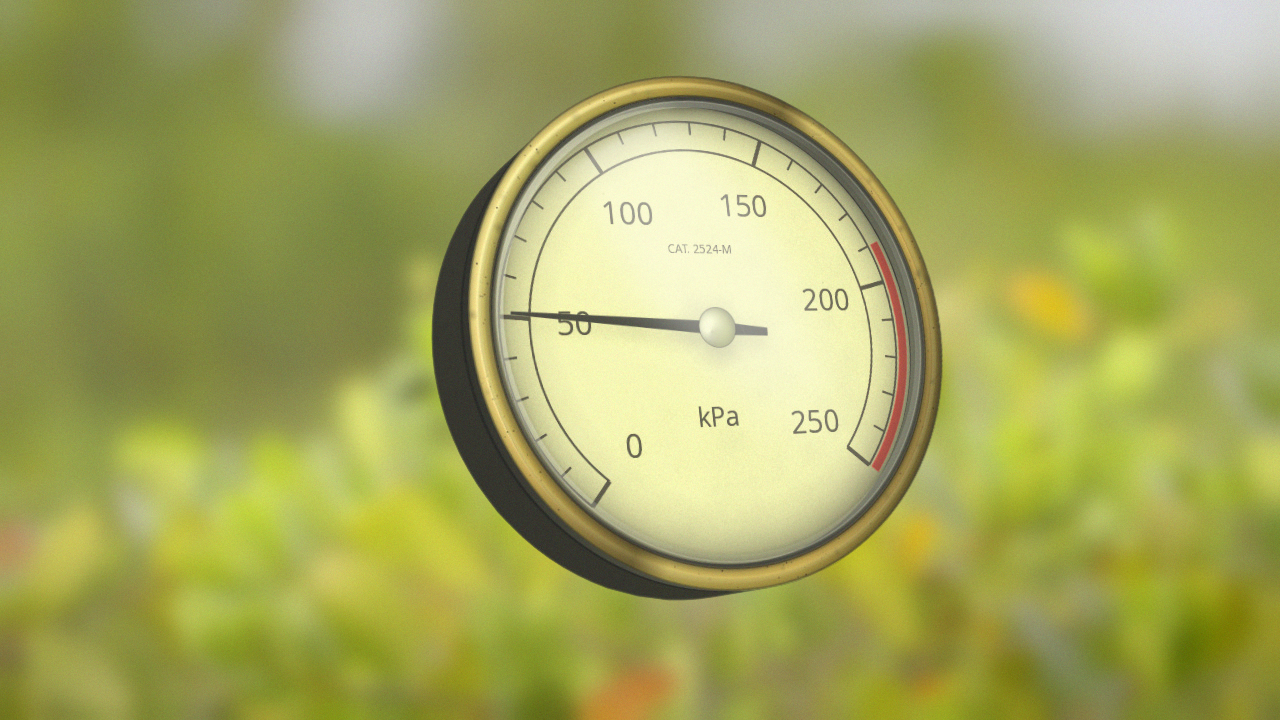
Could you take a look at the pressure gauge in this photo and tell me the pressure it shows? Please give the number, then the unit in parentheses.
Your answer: 50 (kPa)
